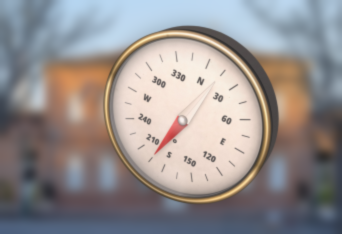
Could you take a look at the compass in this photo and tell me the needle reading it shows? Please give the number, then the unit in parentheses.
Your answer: 195 (°)
